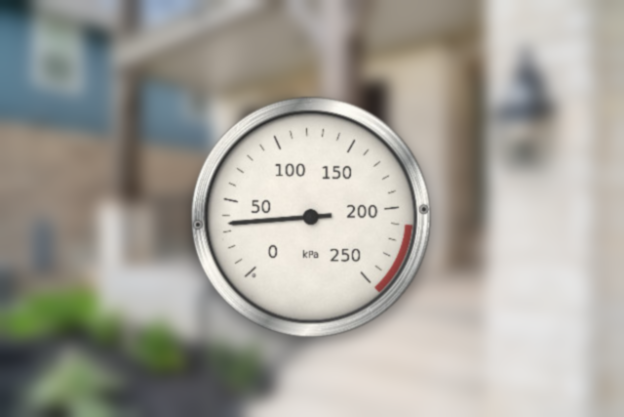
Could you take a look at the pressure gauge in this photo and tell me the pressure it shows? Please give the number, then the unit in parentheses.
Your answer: 35 (kPa)
